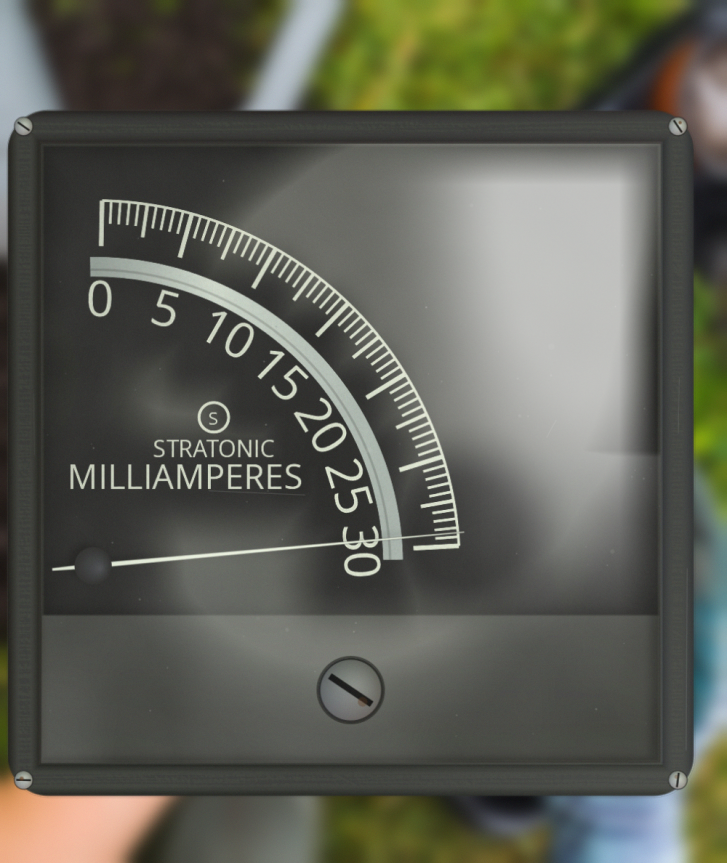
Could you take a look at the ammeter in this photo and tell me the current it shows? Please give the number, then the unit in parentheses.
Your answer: 29.25 (mA)
